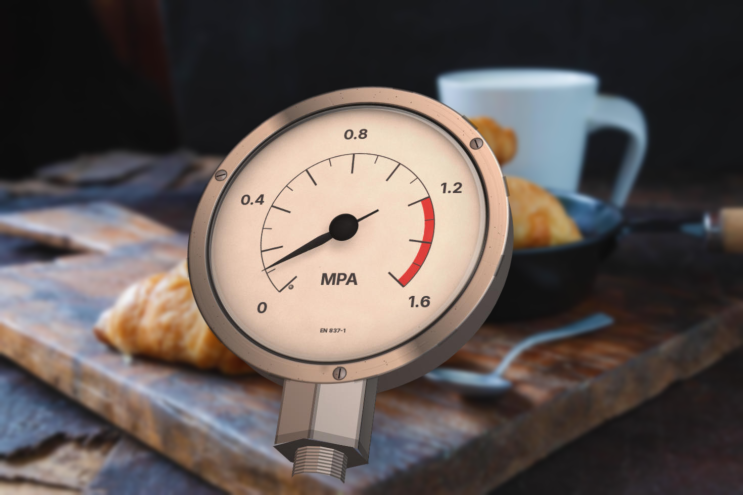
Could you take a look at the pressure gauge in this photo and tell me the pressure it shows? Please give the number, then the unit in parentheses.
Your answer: 0.1 (MPa)
